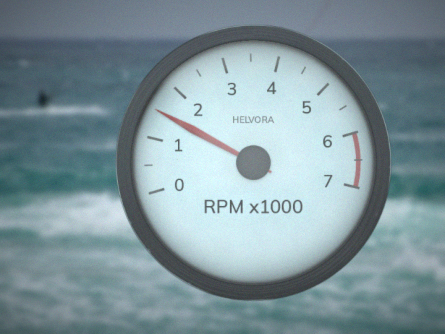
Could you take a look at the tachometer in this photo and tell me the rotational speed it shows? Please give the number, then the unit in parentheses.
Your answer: 1500 (rpm)
